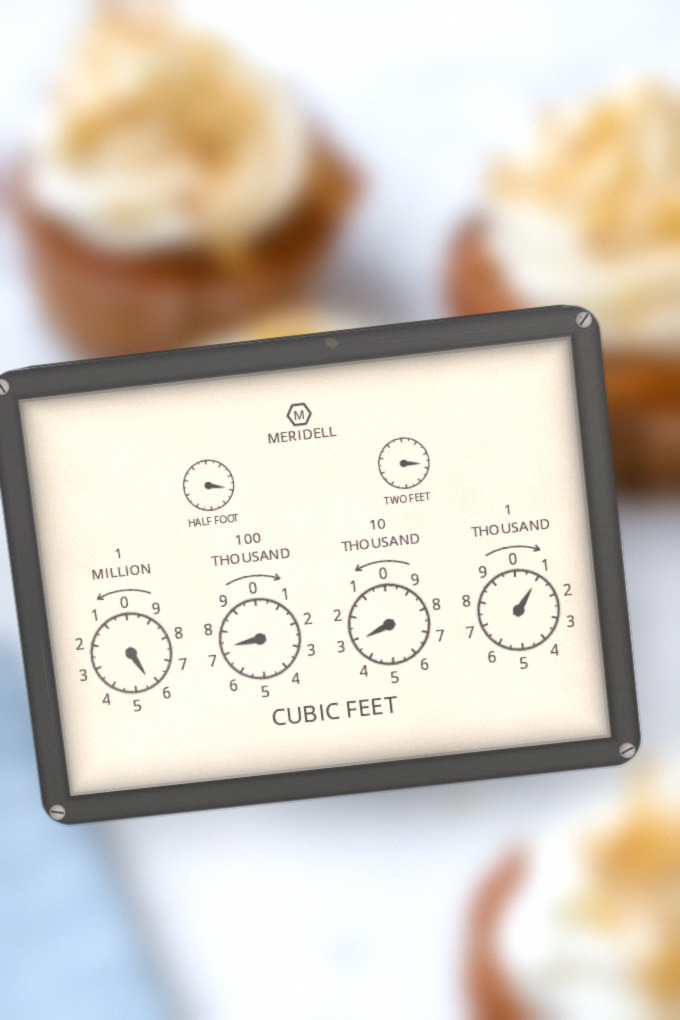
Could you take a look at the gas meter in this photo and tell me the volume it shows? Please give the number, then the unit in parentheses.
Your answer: 573100 (ft³)
